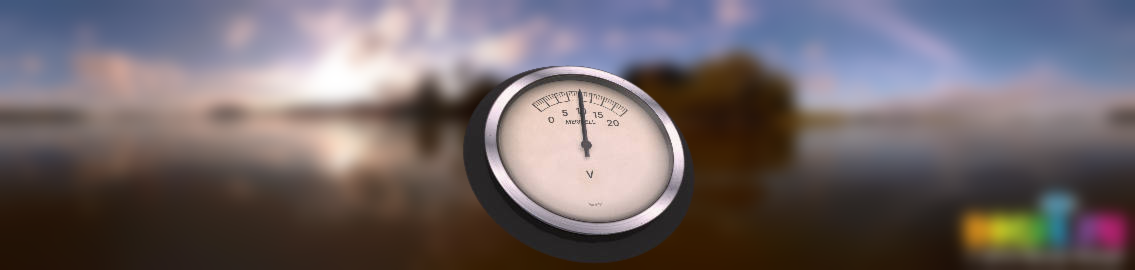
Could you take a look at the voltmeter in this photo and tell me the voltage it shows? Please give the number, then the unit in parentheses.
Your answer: 10 (V)
